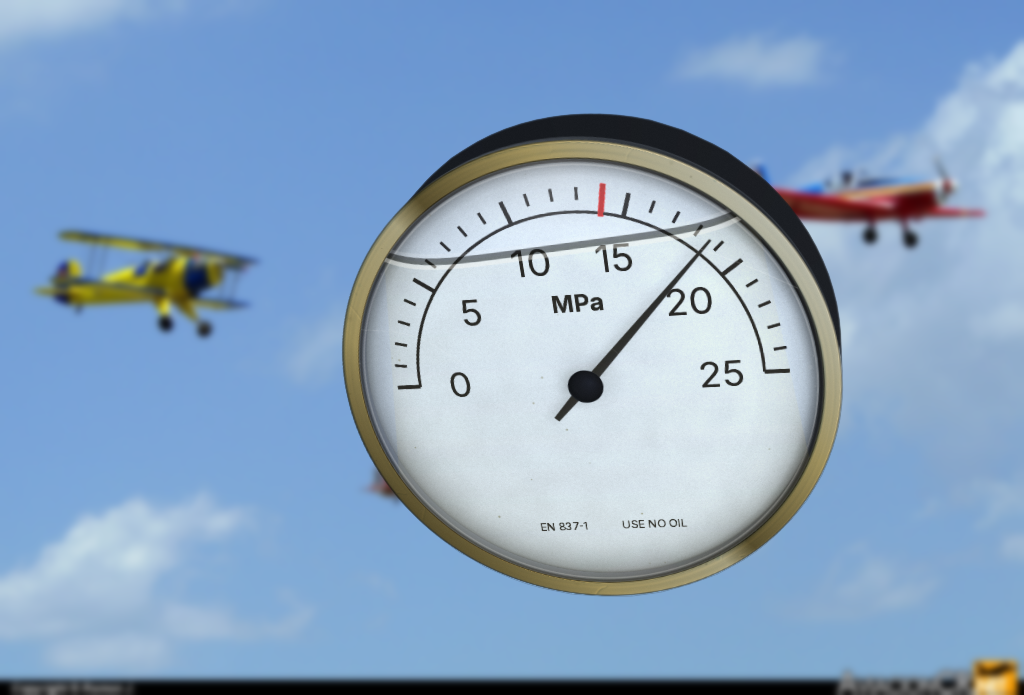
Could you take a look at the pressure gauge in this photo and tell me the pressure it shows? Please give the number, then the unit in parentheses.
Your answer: 18.5 (MPa)
